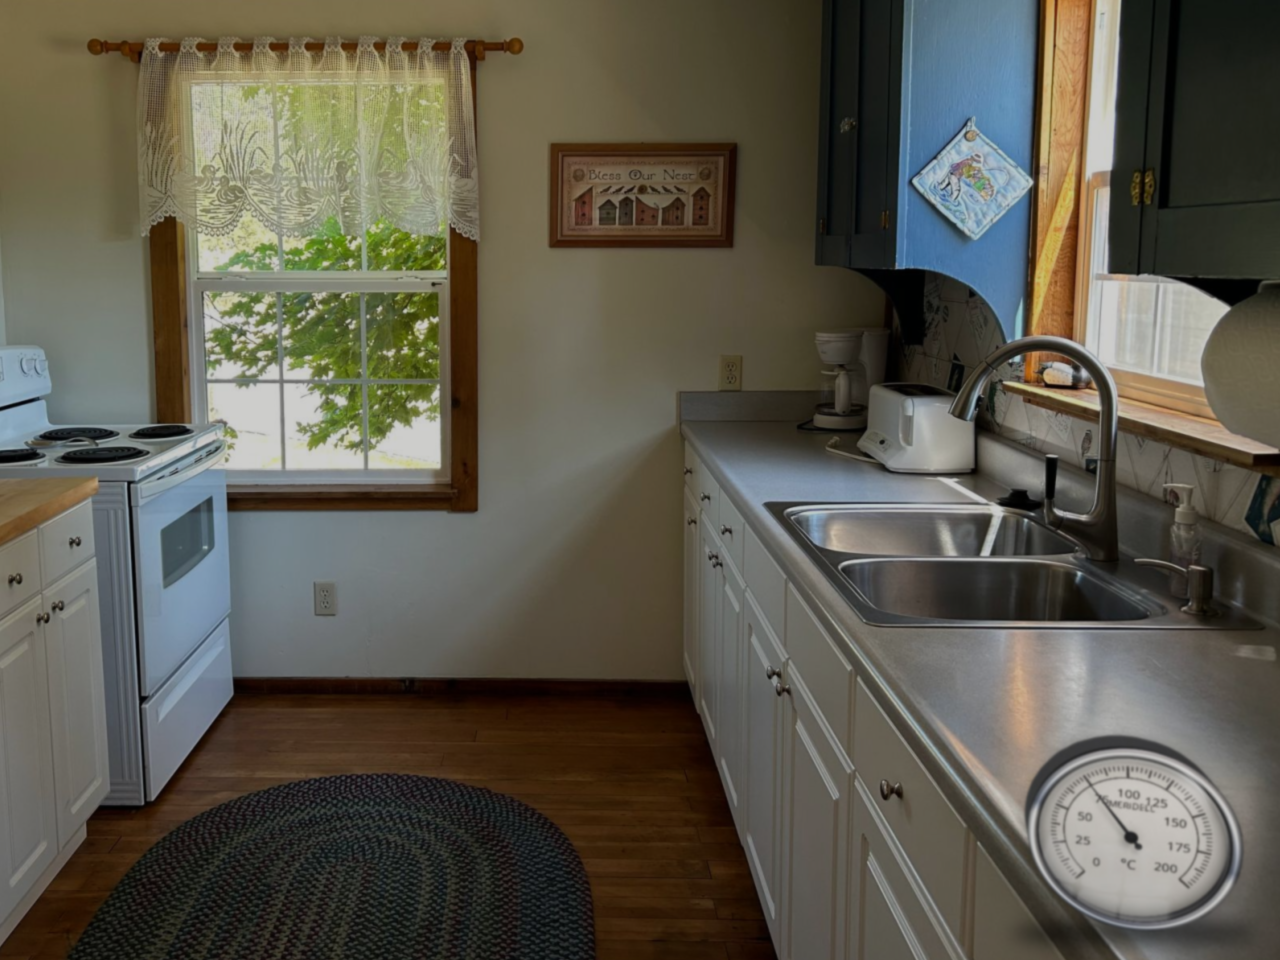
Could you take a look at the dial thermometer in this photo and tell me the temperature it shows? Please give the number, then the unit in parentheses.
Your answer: 75 (°C)
